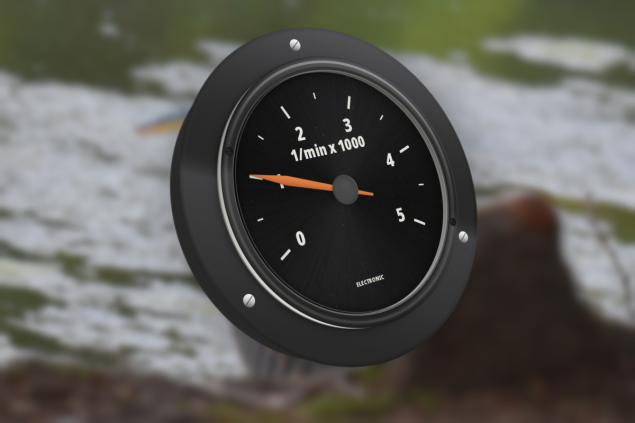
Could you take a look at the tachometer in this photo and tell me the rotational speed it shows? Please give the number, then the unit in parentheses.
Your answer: 1000 (rpm)
